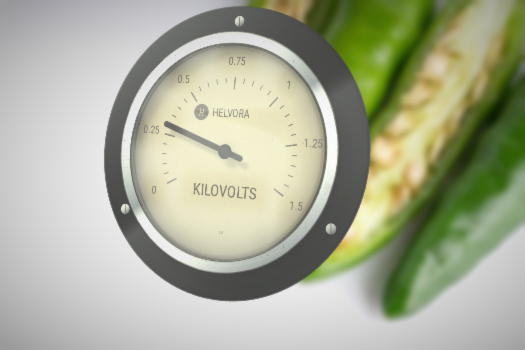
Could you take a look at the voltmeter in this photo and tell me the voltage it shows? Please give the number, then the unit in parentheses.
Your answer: 0.3 (kV)
